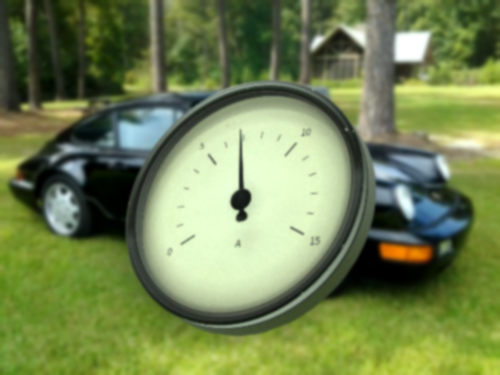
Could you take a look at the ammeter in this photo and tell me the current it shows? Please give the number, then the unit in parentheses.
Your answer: 7 (A)
